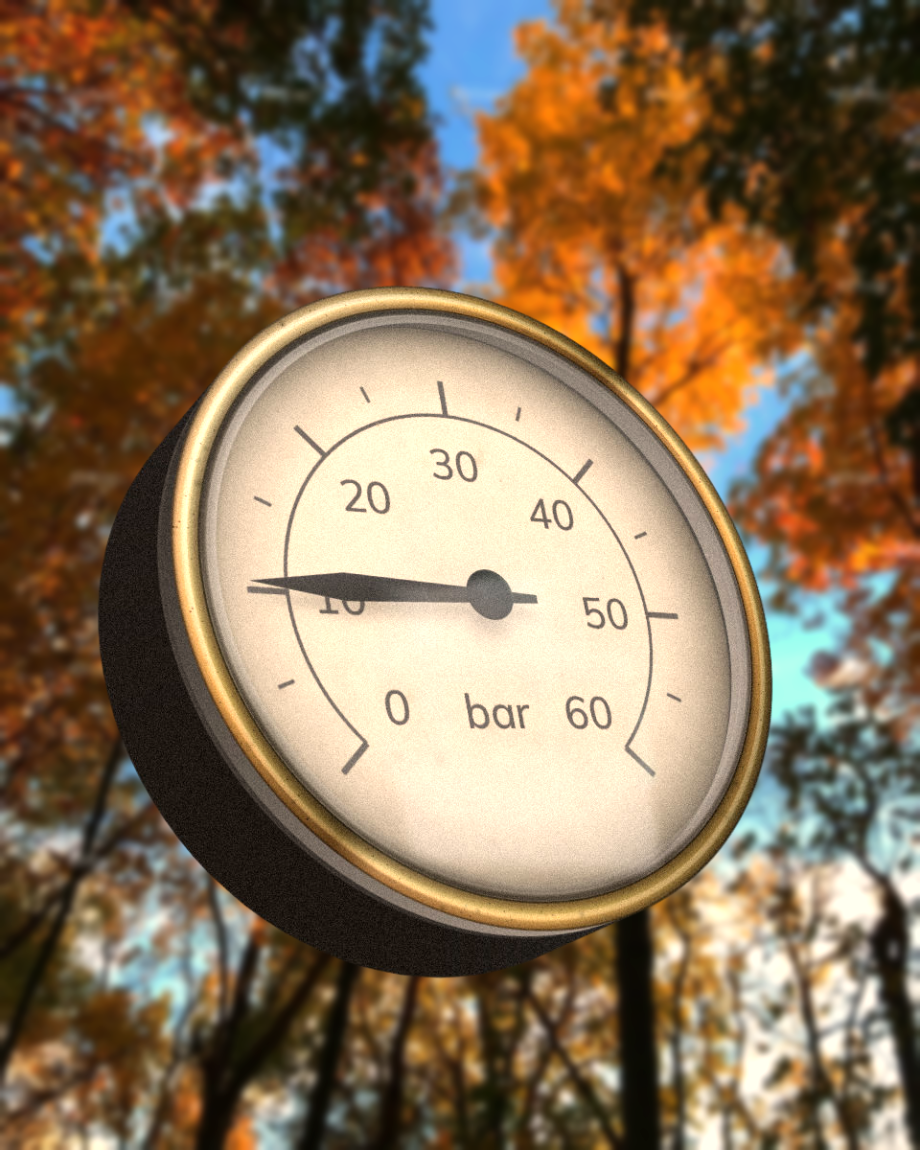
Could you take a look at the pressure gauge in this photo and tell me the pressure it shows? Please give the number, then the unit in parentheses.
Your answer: 10 (bar)
